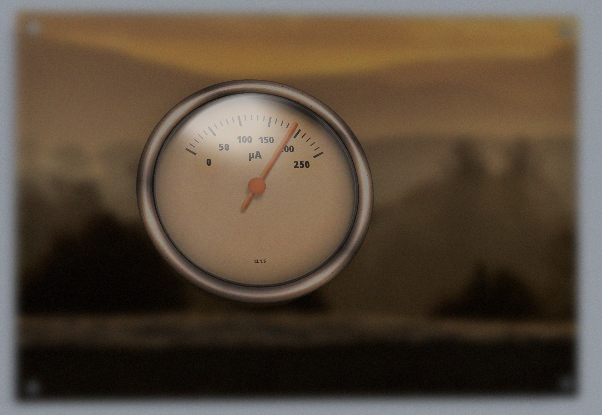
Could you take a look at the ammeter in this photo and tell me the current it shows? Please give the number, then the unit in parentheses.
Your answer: 190 (µA)
